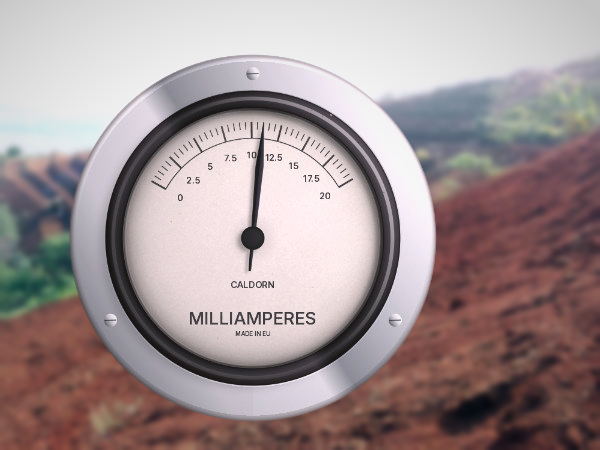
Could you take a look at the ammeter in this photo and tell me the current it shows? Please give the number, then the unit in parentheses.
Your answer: 11 (mA)
